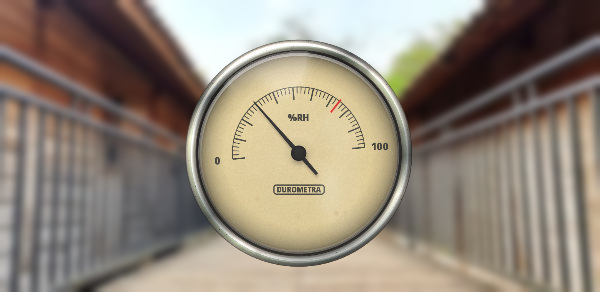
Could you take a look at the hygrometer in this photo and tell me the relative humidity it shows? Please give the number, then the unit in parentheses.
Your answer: 30 (%)
